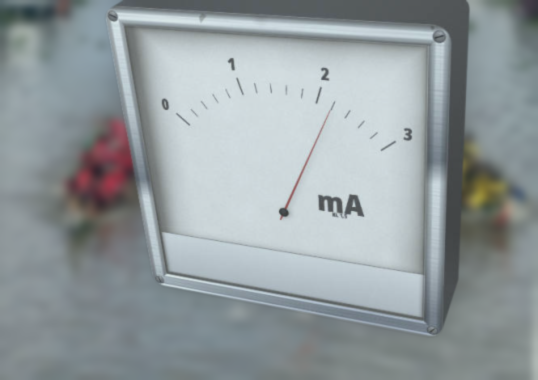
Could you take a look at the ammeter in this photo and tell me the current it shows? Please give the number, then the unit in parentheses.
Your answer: 2.2 (mA)
